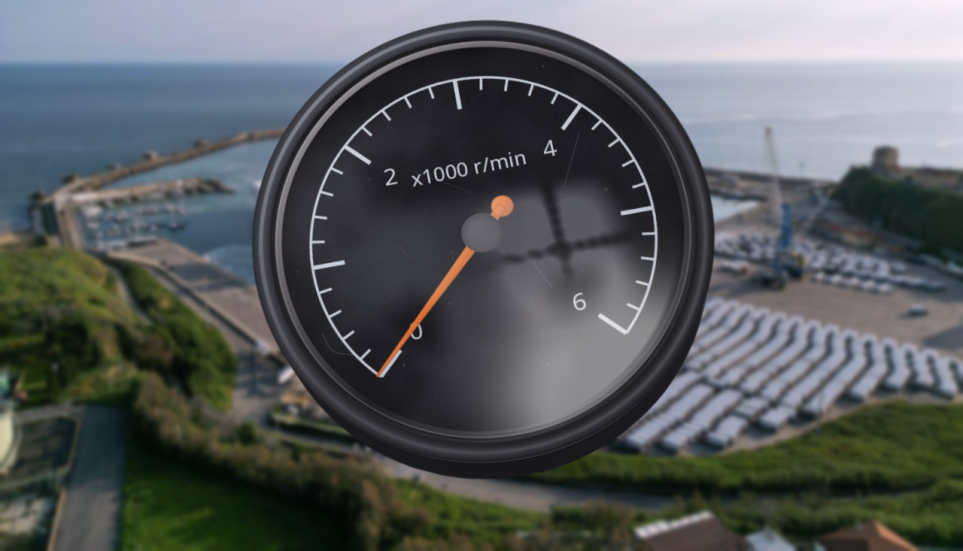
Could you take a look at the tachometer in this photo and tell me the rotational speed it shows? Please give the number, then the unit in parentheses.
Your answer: 0 (rpm)
